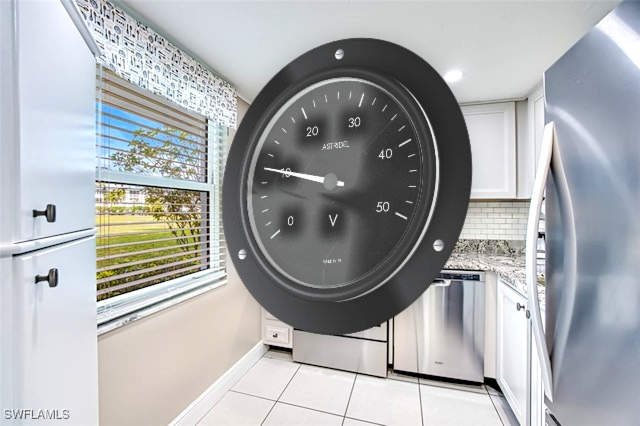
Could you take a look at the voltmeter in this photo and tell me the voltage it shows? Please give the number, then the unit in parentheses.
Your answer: 10 (V)
